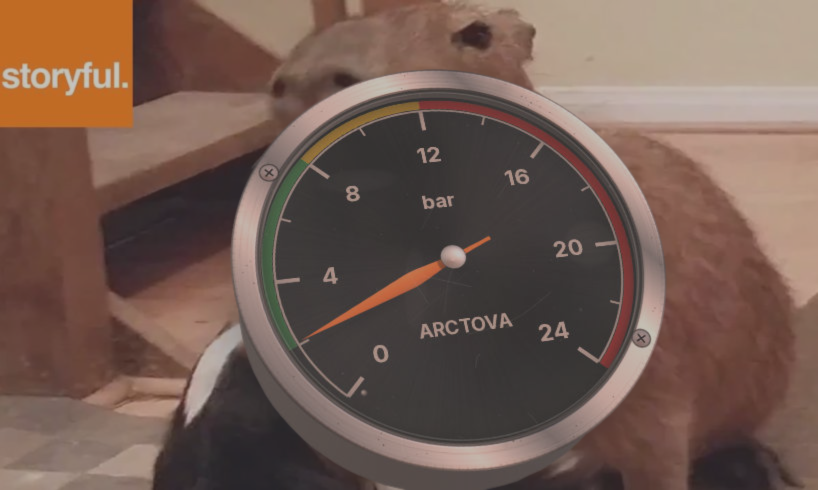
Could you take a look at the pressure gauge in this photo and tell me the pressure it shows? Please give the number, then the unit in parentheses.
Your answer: 2 (bar)
